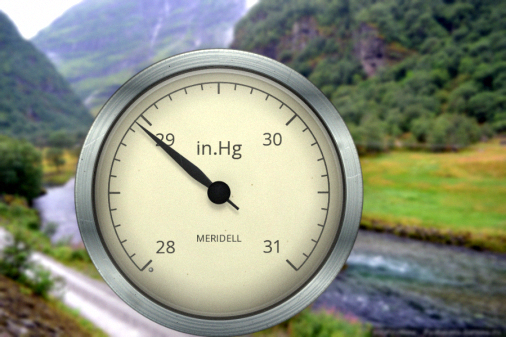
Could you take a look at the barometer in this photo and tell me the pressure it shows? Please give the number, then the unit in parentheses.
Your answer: 28.95 (inHg)
